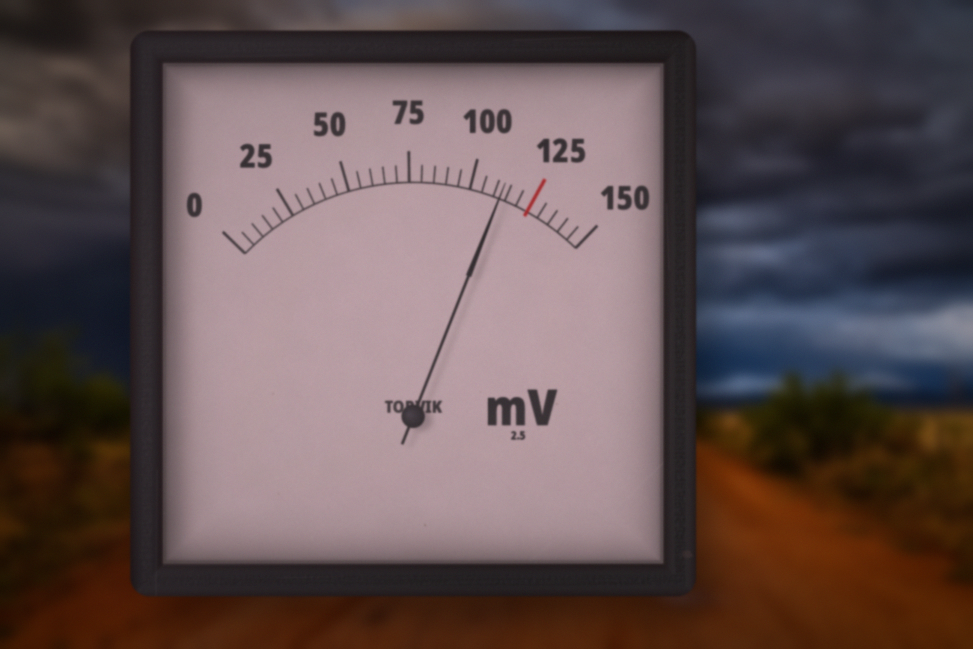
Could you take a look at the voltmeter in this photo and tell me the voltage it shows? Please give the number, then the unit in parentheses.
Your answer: 112.5 (mV)
